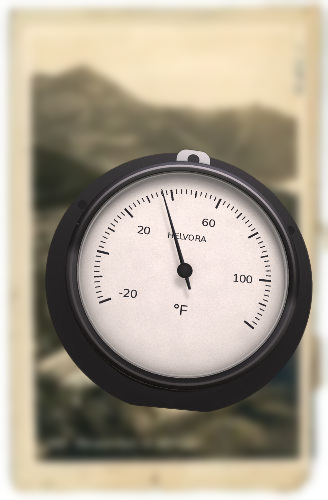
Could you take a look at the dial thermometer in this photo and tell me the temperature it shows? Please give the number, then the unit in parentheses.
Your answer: 36 (°F)
